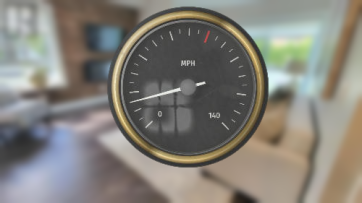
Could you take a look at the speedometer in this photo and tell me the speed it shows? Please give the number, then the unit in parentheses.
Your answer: 15 (mph)
